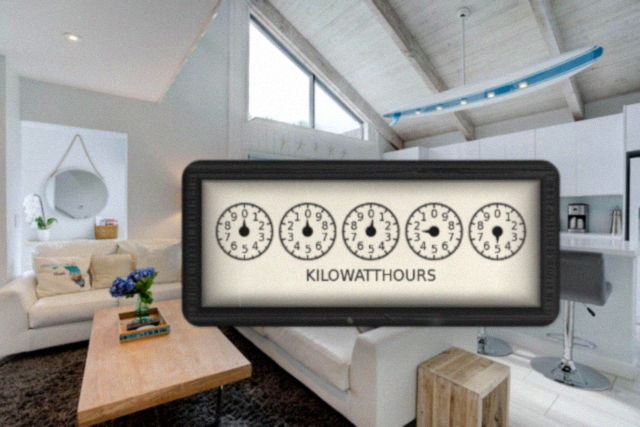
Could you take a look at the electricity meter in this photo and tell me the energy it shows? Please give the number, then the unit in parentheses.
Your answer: 25 (kWh)
